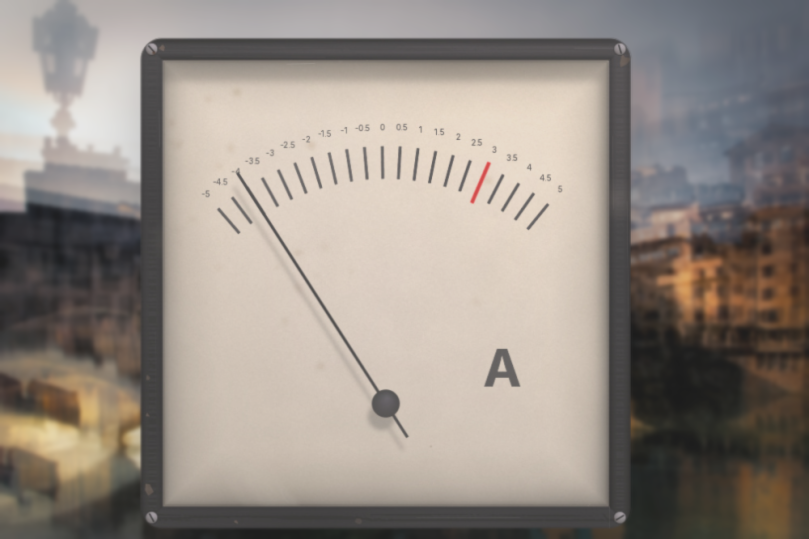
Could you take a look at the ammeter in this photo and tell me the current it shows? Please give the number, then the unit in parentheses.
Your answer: -4 (A)
